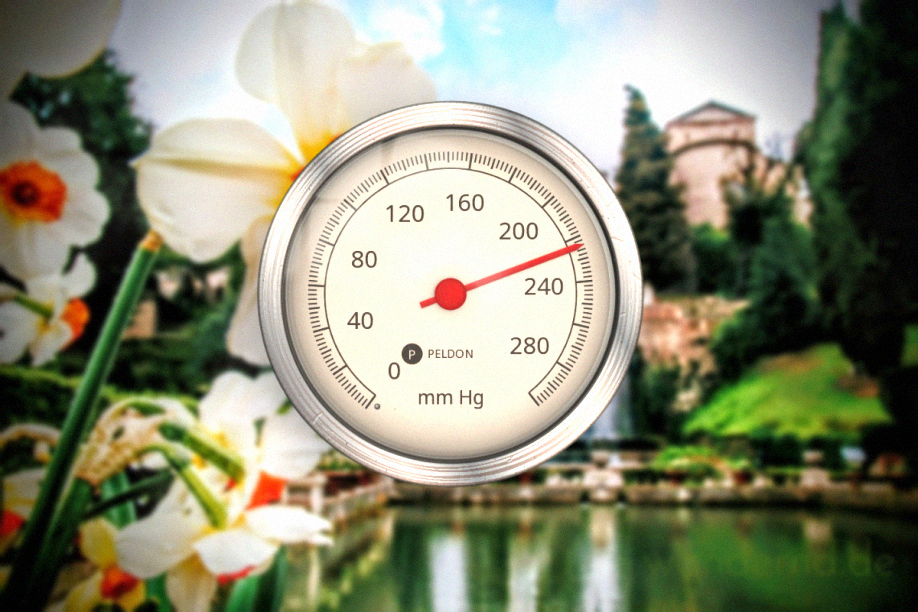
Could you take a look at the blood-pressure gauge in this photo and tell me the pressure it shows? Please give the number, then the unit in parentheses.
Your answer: 224 (mmHg)
